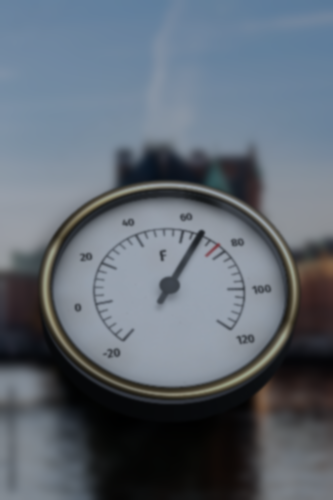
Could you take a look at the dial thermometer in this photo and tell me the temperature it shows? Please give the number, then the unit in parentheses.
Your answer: 68 (°F)
